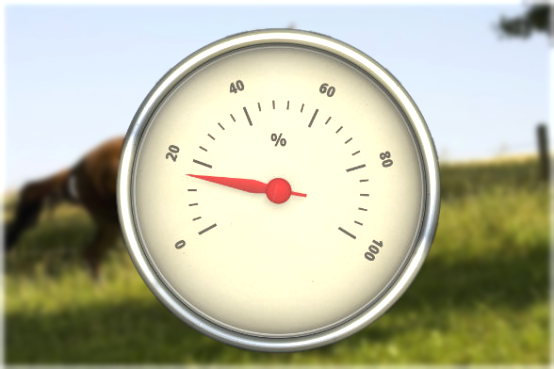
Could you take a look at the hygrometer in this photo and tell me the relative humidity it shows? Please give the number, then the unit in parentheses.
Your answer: 16 (%)
